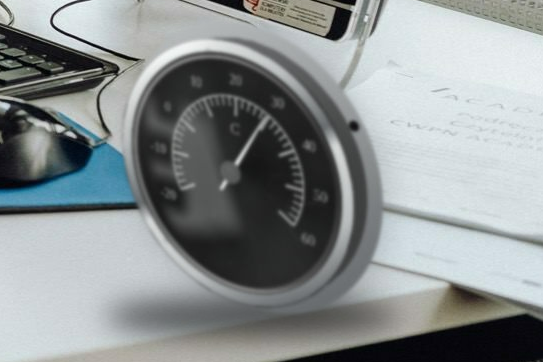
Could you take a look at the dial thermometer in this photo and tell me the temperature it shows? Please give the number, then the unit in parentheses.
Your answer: 30 (°C)
